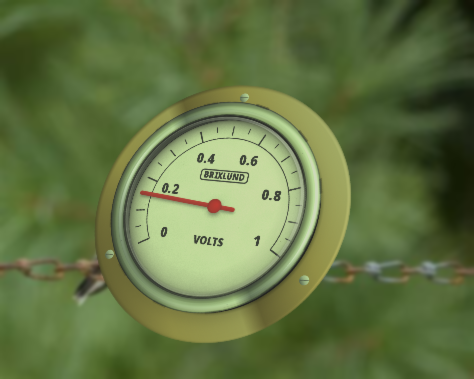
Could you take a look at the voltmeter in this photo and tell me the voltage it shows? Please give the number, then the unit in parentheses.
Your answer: 0.15 (V)
